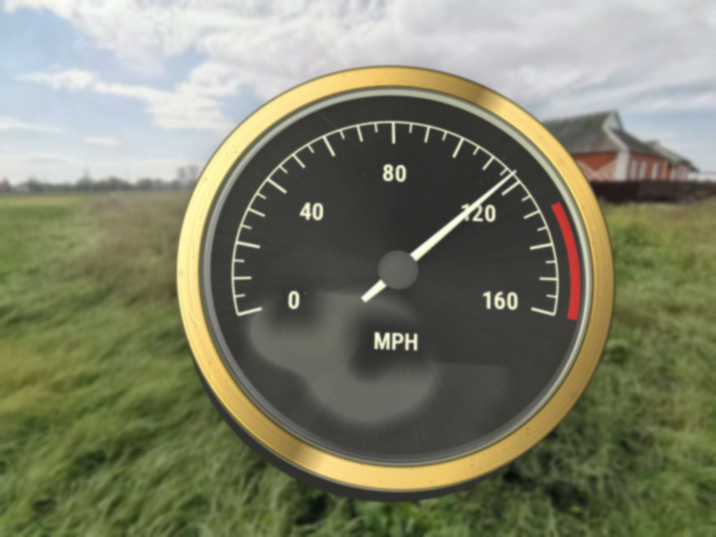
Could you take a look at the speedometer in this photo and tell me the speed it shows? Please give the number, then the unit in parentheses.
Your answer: 117.5 (mph)
